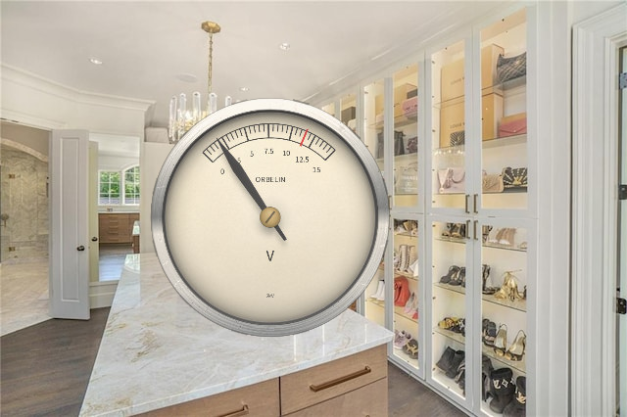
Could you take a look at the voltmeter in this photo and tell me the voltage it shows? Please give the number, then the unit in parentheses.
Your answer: 2 (V)
